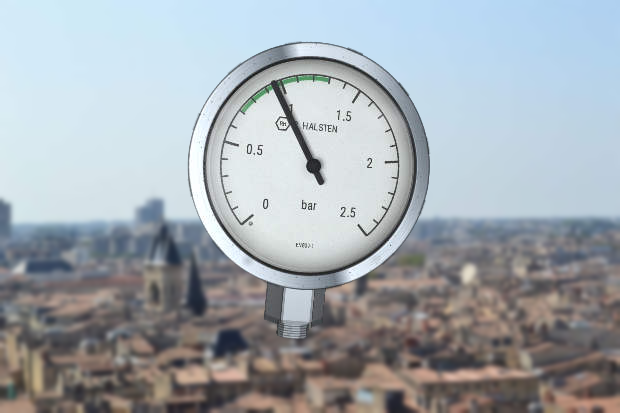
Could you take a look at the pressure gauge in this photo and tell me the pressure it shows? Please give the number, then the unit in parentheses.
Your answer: 0.95 (bar)
